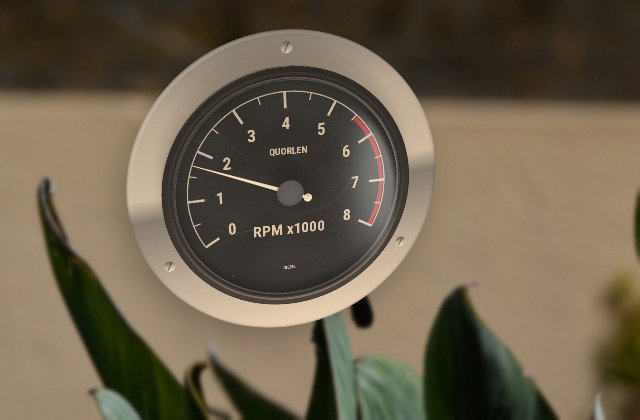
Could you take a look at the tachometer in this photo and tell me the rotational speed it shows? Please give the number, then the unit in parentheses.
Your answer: 1750 (rpm)
